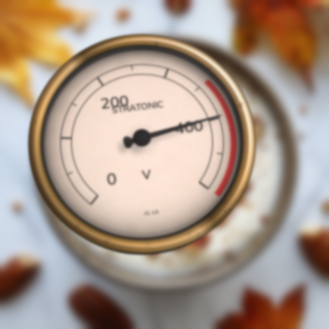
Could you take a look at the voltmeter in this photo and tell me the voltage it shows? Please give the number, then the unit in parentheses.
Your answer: 400 (V)
